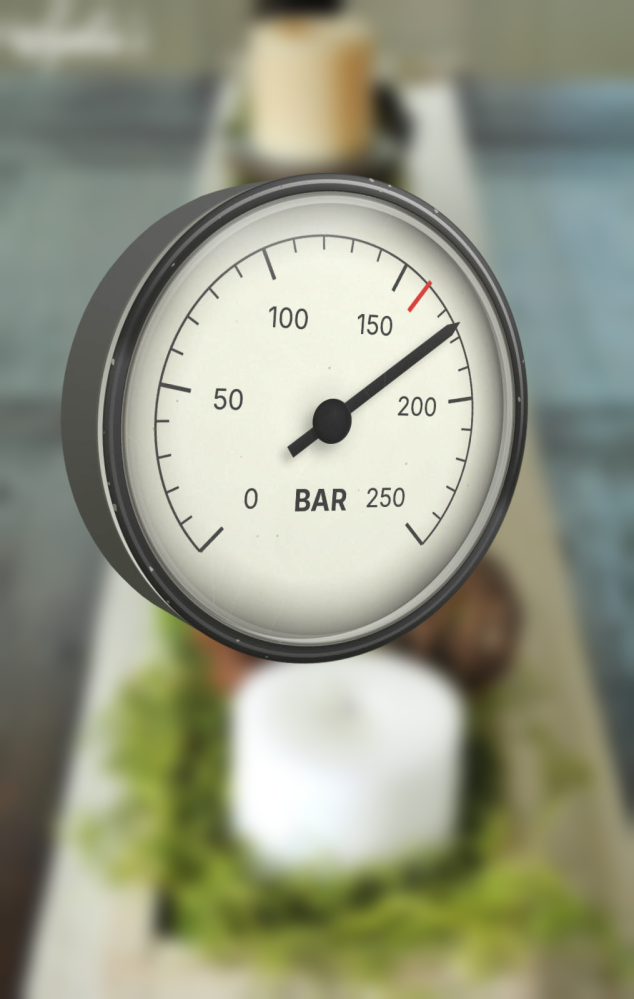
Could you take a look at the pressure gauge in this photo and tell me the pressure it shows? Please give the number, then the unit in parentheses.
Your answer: 175 (bar)
